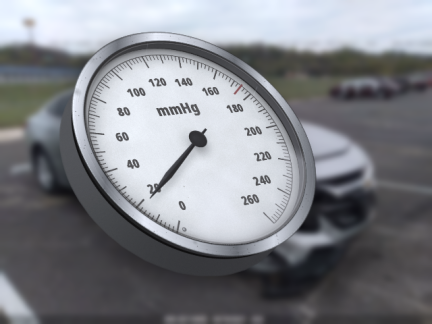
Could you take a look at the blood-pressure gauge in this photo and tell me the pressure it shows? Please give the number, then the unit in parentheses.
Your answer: 18 (mmHg)
